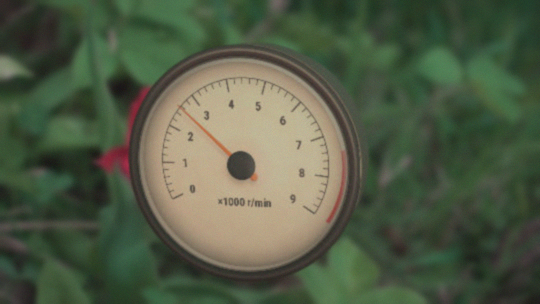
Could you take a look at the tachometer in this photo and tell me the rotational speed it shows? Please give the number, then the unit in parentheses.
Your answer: 2600 (rpm)
